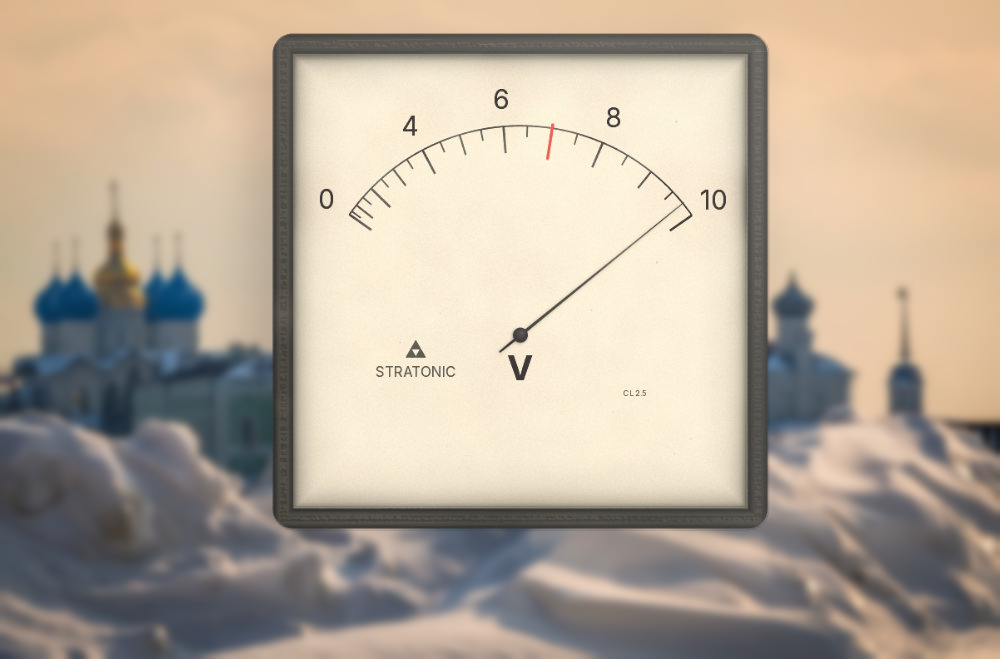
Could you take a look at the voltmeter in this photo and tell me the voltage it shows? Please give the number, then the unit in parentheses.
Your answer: 9.75 (V)
